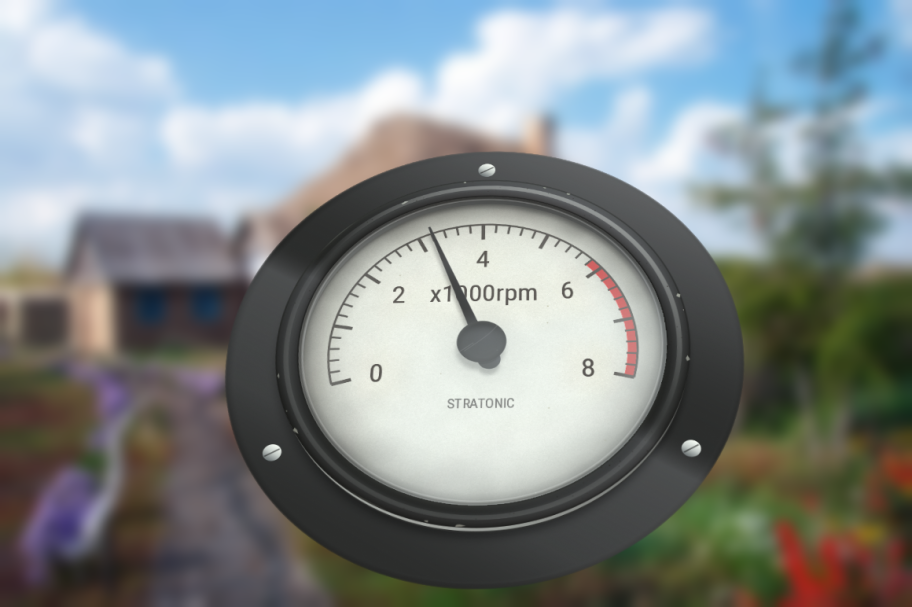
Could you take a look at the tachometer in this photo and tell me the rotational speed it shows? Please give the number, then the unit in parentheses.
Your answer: 3200 (rpm)
